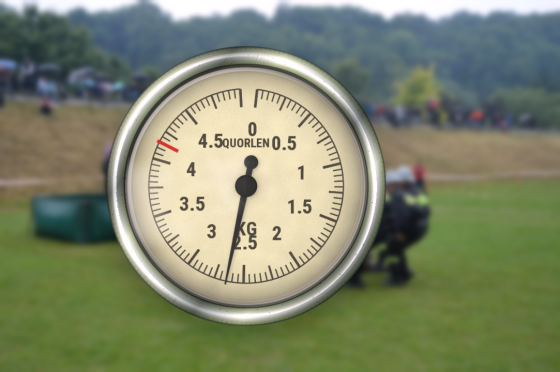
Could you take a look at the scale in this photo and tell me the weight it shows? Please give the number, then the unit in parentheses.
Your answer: 2.65 (kg)
